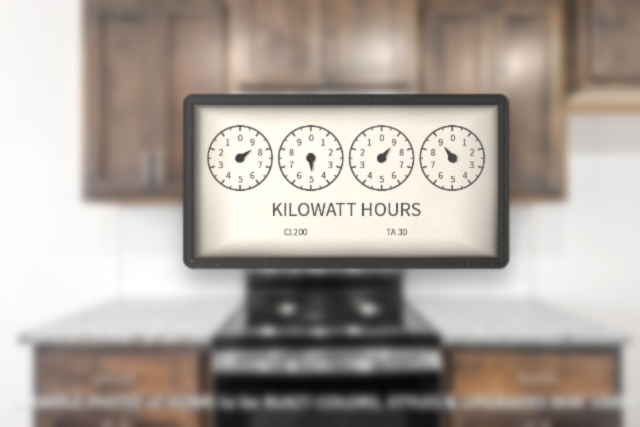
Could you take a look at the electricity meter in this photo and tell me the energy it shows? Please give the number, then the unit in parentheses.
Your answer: 8489 (kWh)
